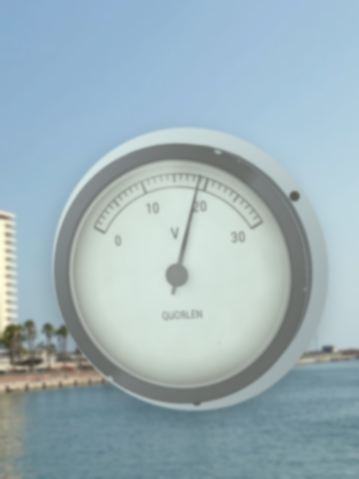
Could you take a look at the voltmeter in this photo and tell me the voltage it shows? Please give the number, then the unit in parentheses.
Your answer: 19 (V)
